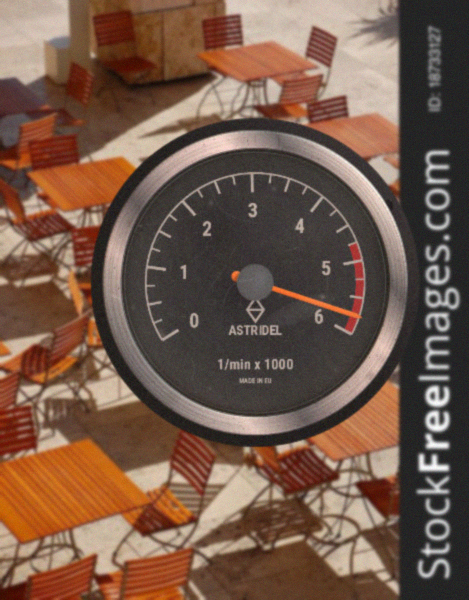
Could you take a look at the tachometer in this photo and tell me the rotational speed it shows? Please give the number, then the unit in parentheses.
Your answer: 5750 (rpm)
